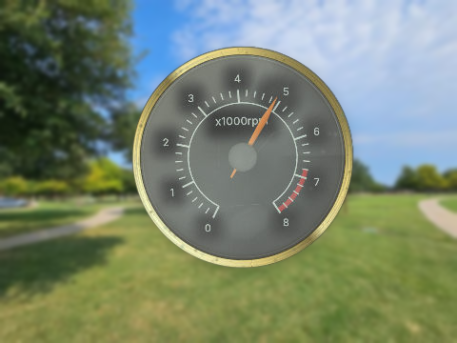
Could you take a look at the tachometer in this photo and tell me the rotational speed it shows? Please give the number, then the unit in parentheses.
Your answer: 4900 (rpm)
